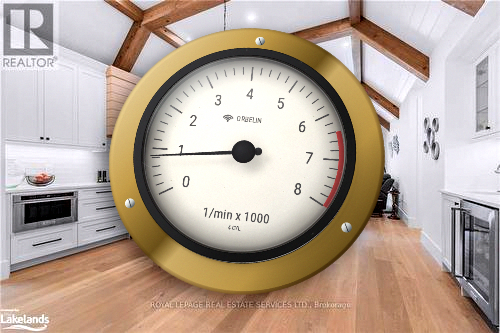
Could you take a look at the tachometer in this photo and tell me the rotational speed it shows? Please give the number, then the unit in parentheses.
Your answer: 800 (rpm)
